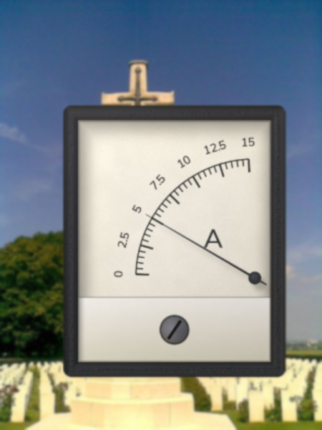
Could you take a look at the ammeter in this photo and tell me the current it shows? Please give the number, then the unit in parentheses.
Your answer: 5 (A)
